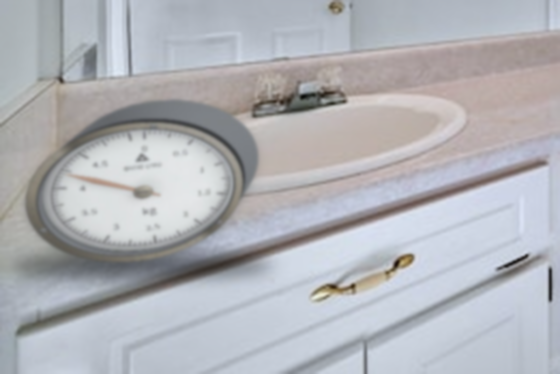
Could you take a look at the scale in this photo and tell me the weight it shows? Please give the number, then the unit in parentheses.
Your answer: 4.25 (kg)
